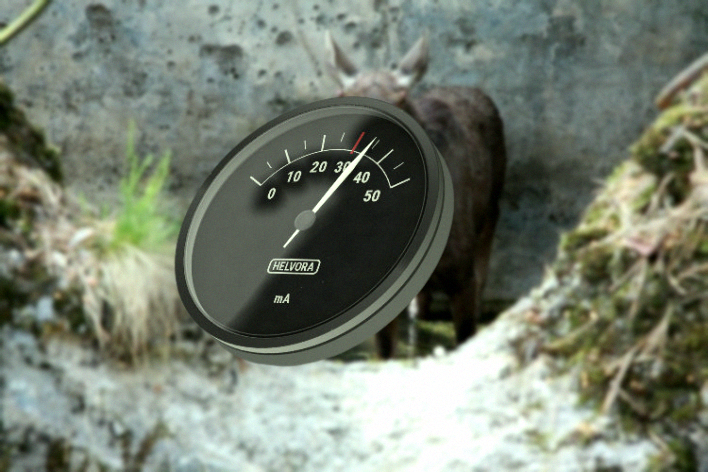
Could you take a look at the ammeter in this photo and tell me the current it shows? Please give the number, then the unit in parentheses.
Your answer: 35 (mA)
